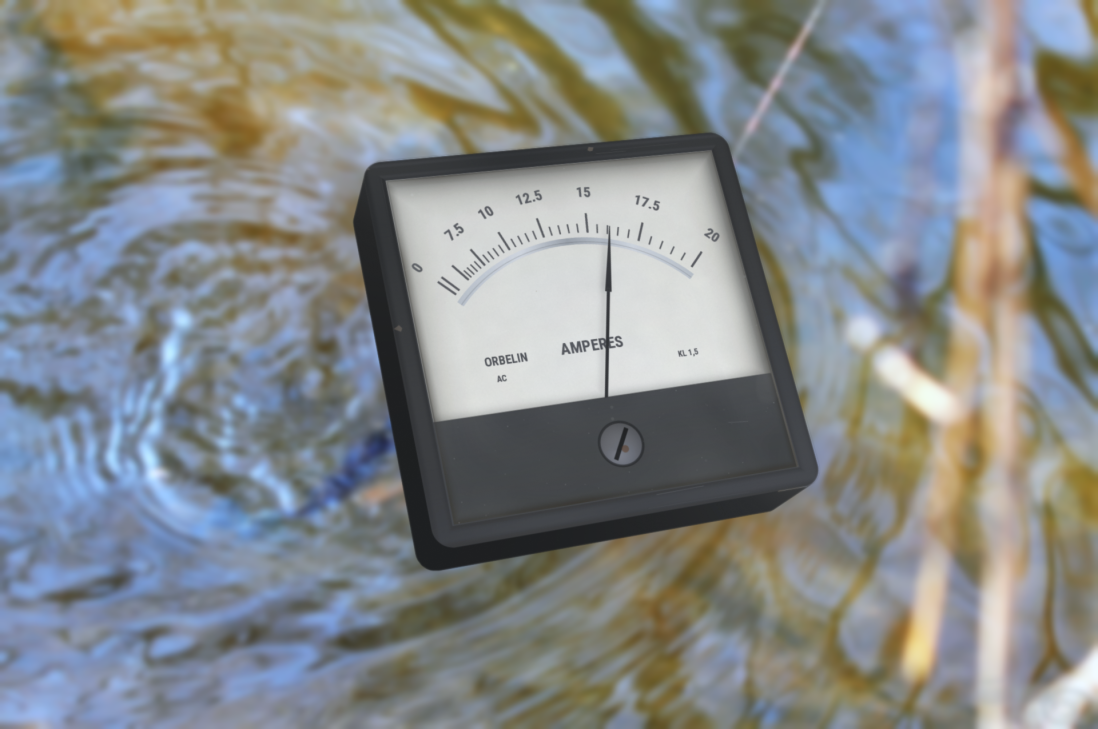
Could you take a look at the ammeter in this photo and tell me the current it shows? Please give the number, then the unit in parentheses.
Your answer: 16 (A)
